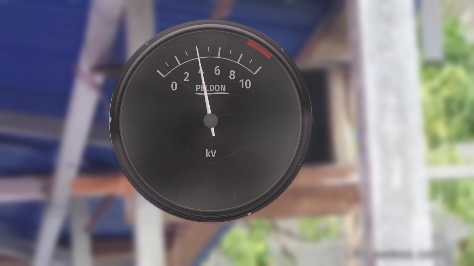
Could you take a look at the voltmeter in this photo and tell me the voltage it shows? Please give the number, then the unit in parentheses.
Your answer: 4 (kV)
